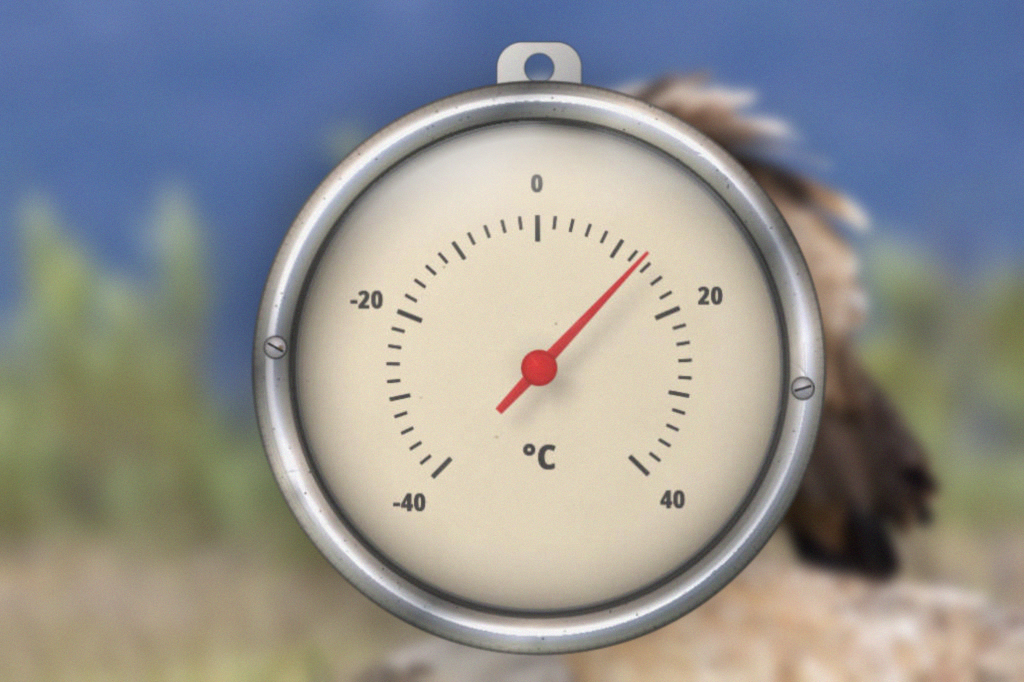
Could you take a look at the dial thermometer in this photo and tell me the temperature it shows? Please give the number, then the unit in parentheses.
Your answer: 13 (°C)
